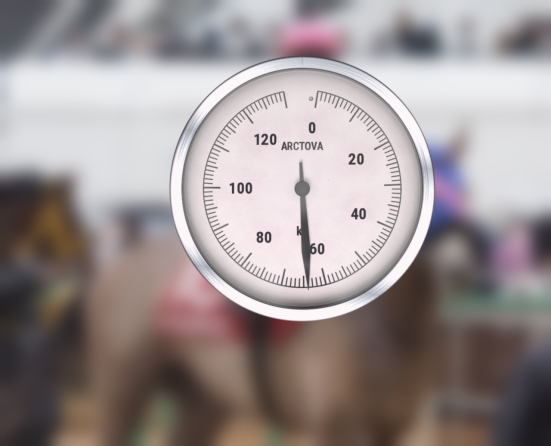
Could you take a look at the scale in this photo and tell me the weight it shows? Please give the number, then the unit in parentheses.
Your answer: 64 (kg)
